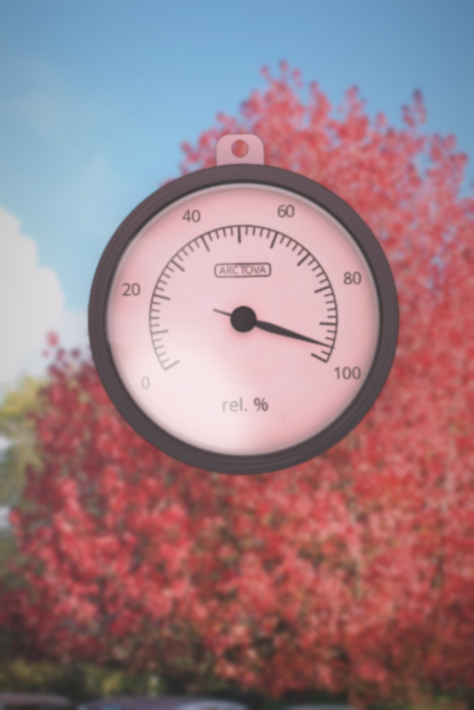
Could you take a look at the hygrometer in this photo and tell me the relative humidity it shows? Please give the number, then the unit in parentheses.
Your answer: 96 (%)
